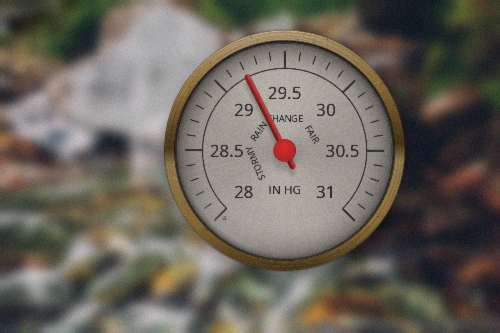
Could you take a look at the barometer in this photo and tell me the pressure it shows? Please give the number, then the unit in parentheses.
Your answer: 29.2 (inHg)
